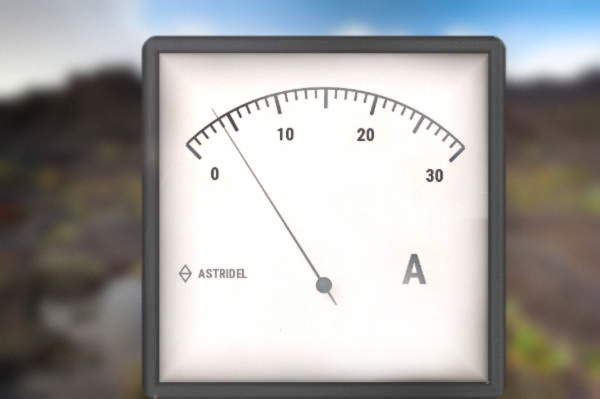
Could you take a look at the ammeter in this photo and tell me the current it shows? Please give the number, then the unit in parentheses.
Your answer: 4 (A)
